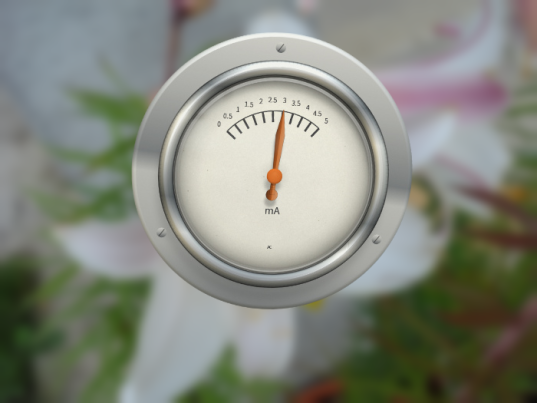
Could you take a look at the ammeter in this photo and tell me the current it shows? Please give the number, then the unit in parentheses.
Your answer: 3 (mA)
